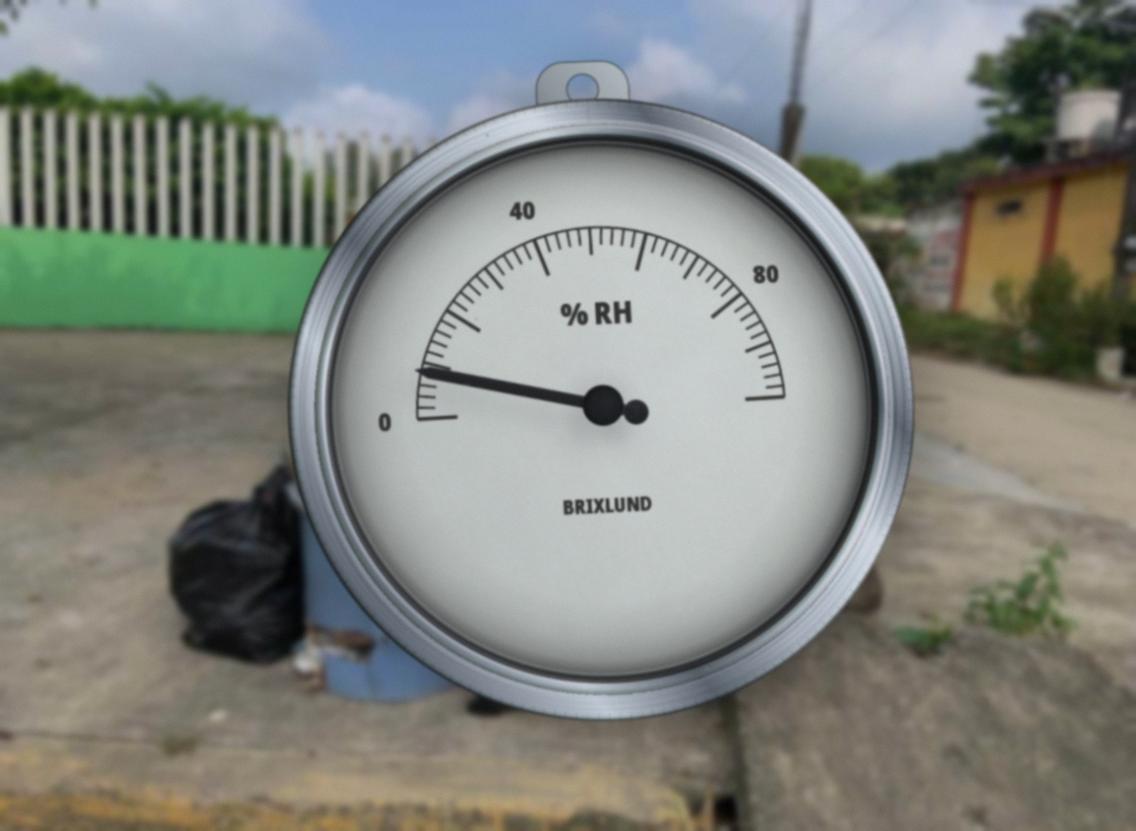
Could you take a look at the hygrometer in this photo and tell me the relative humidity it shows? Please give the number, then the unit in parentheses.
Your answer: 8 (%)
